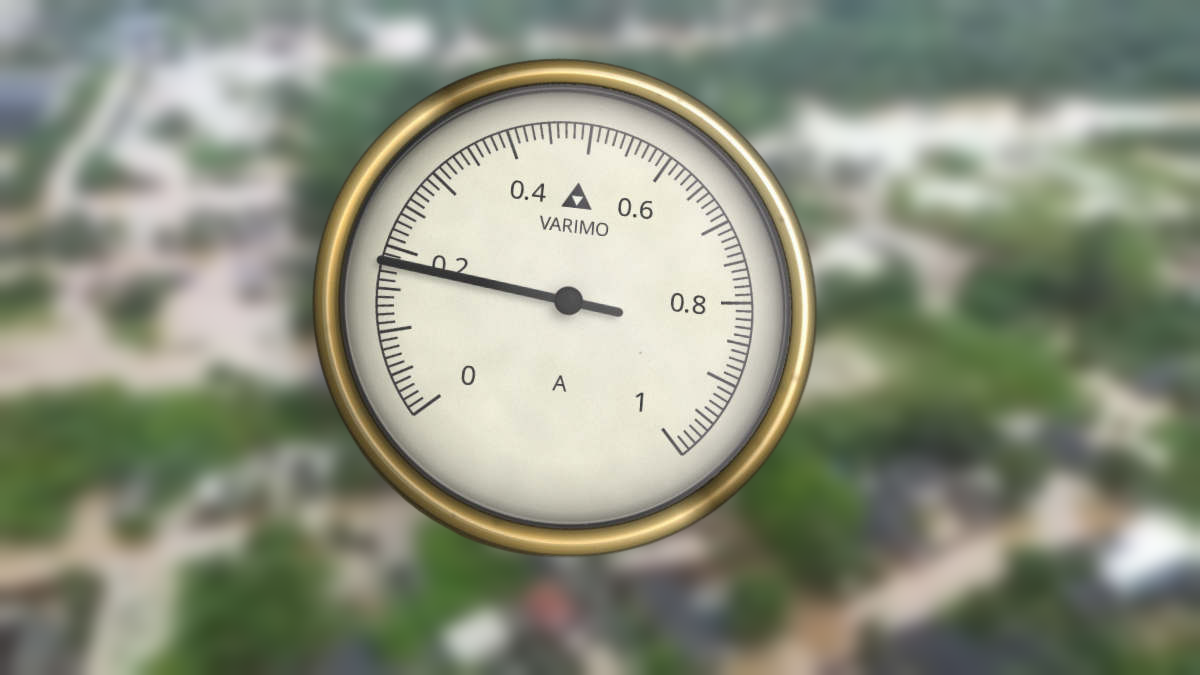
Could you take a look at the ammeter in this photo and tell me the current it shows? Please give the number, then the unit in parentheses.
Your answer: 0.18 (A)
